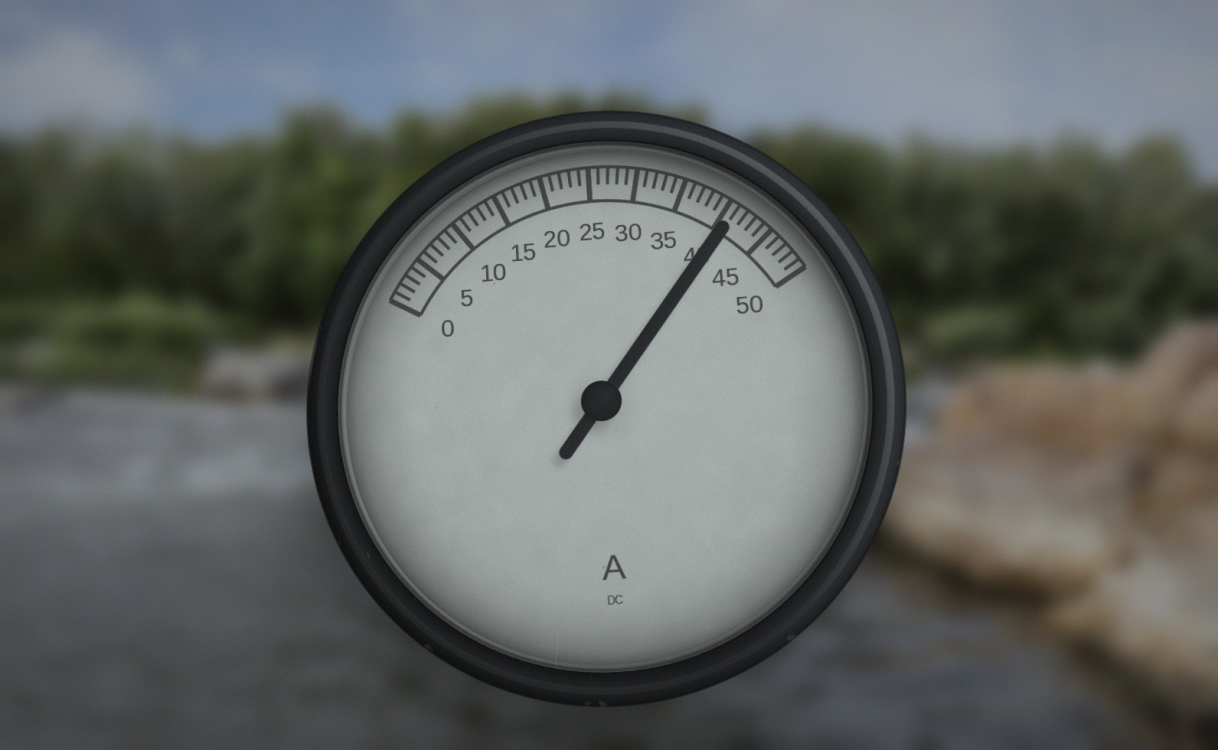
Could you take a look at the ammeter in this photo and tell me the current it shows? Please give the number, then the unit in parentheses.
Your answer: 41 (A)
